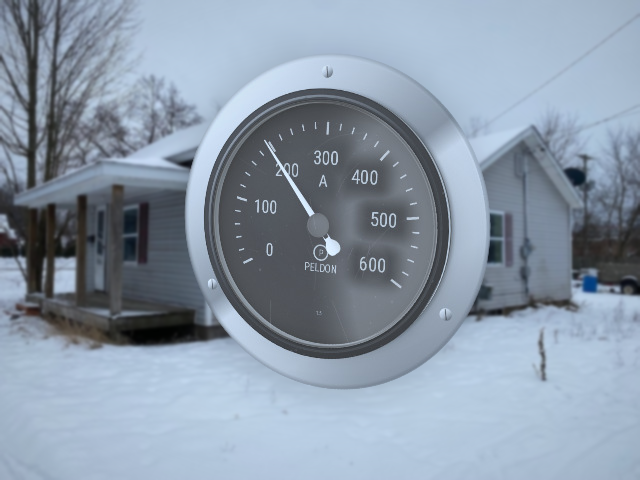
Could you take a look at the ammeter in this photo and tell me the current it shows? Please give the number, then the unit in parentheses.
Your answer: 200 (A)
